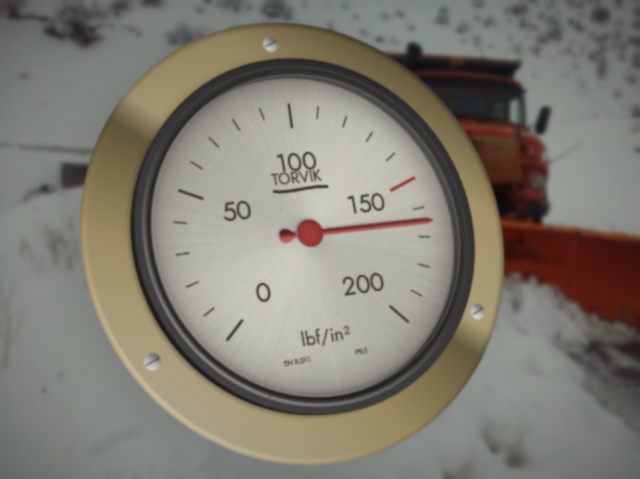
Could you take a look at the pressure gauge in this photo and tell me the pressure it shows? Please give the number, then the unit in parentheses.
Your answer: 165 (psi)
